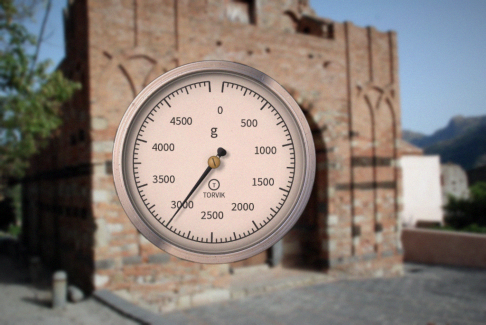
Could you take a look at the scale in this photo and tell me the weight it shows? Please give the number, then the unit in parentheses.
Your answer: 3000 (g)
